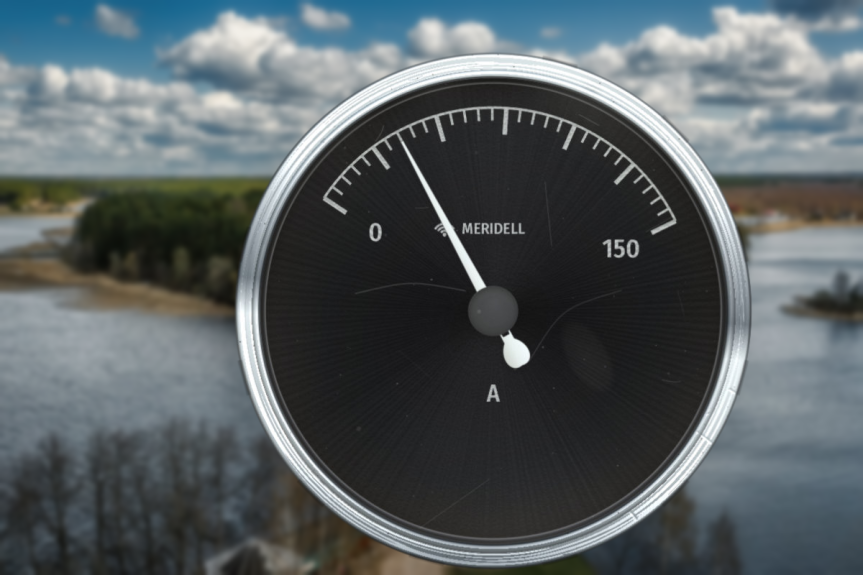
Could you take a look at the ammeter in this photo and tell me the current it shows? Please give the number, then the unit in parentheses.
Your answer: 35 (A)
